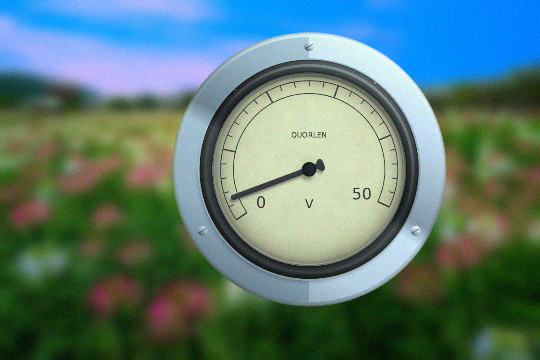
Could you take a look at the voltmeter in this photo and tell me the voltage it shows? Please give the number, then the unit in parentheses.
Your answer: 3 (V)
